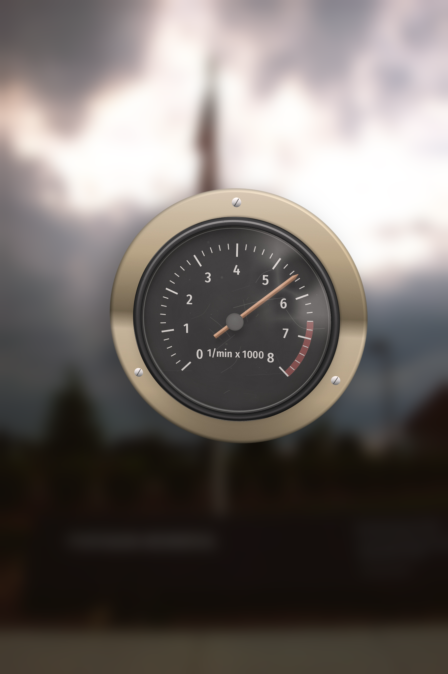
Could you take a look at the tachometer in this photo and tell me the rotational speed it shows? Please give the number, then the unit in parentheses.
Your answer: 5500 (rpm)
